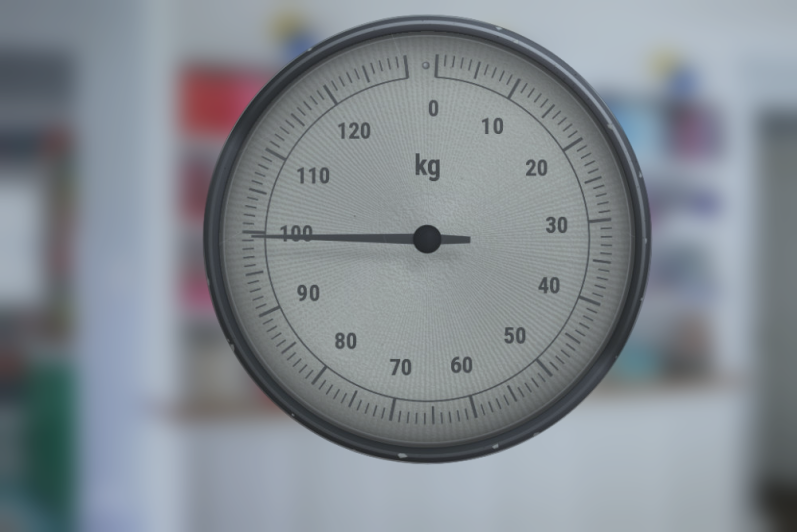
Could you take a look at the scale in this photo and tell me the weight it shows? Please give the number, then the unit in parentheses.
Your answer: 99.5 (kg)
